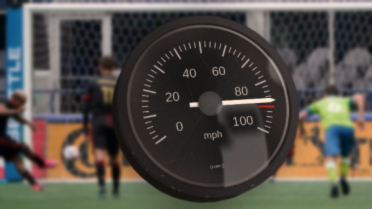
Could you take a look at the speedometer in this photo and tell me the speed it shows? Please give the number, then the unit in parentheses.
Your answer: 88 (mph)
